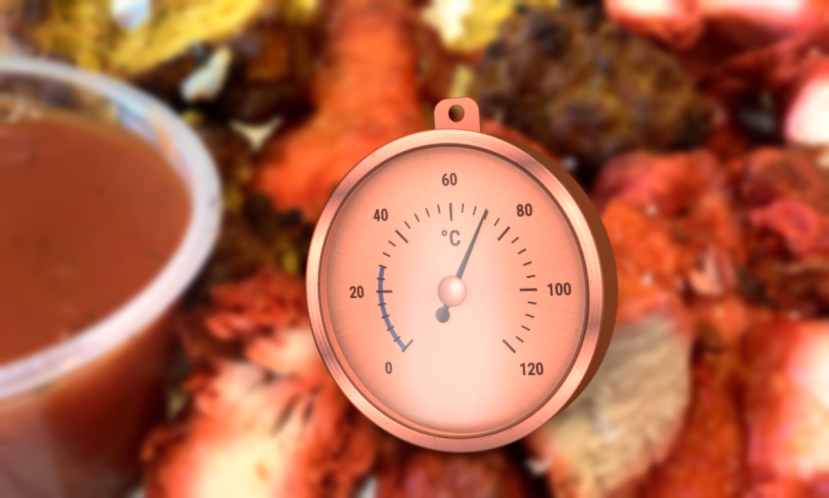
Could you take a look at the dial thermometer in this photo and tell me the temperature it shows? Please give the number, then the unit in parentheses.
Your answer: 72 (°C)
